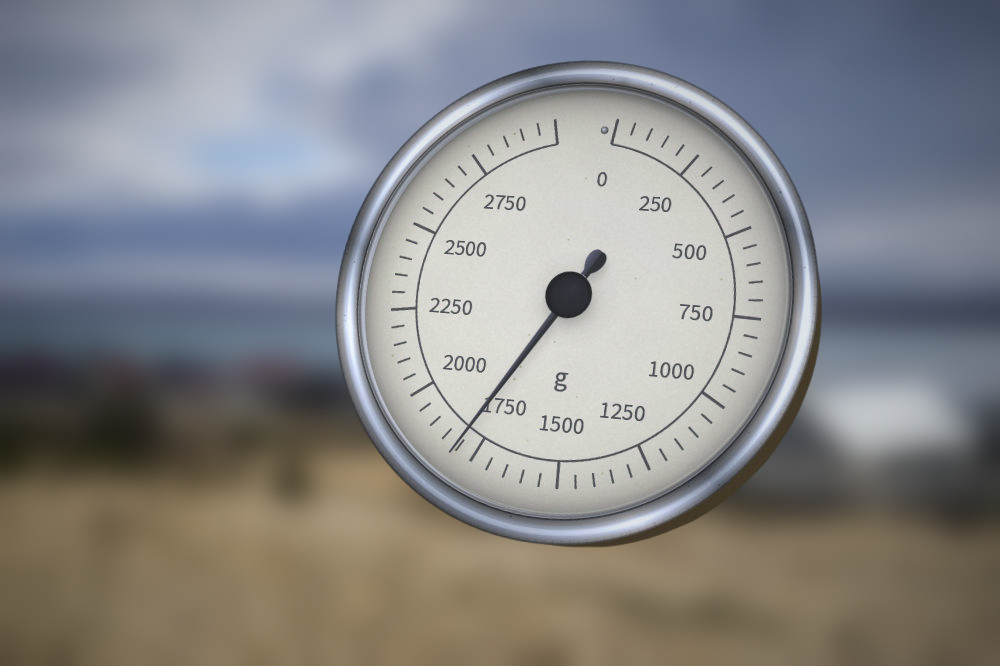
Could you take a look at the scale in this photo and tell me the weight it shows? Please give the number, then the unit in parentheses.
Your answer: 1800 (g)
